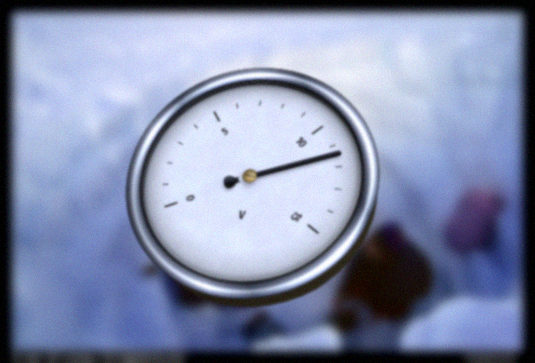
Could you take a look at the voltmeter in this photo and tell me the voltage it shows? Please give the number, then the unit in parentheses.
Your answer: 11.5 (V)
